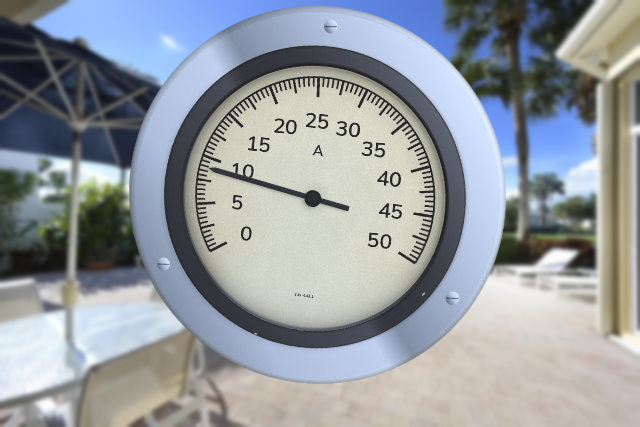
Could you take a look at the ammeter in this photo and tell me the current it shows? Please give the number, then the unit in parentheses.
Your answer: 9 (A)
